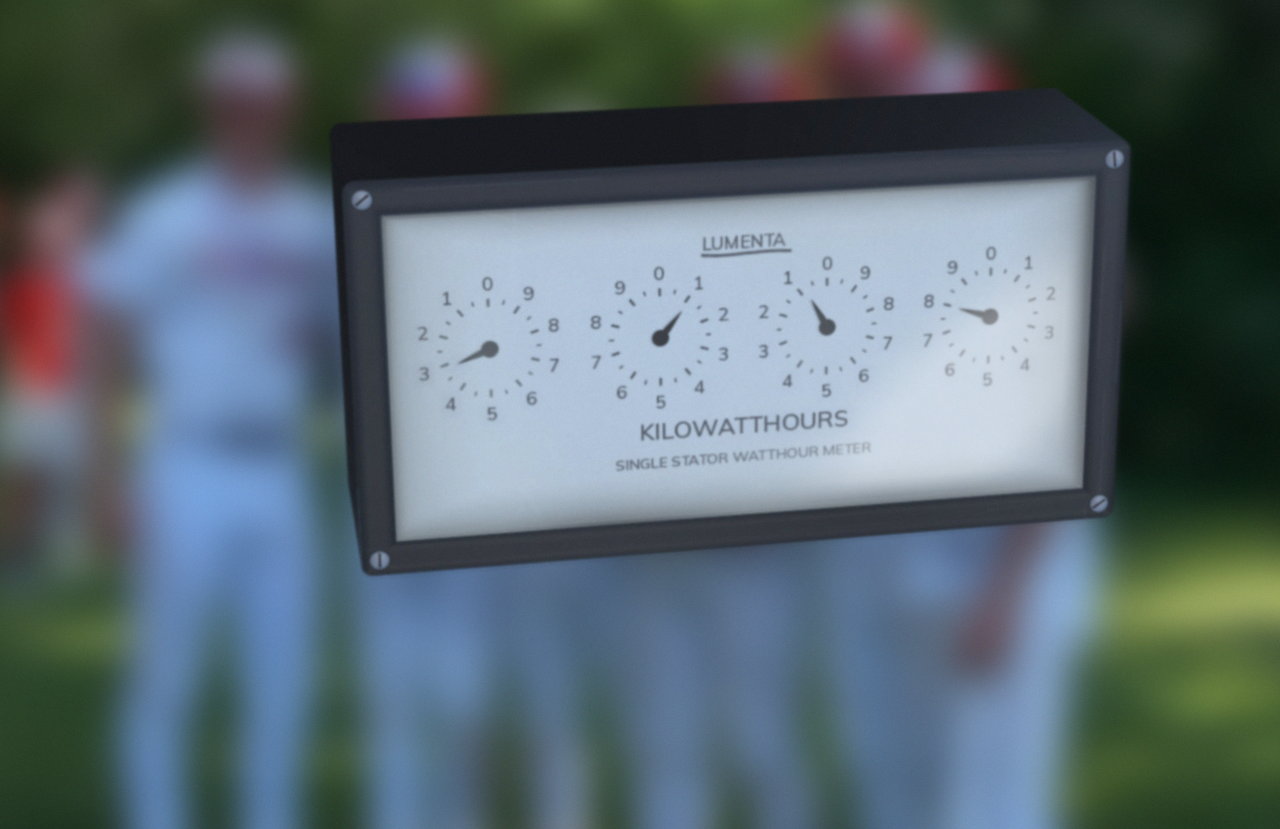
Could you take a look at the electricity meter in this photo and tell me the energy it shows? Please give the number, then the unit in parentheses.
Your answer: 3108 (kWh)
